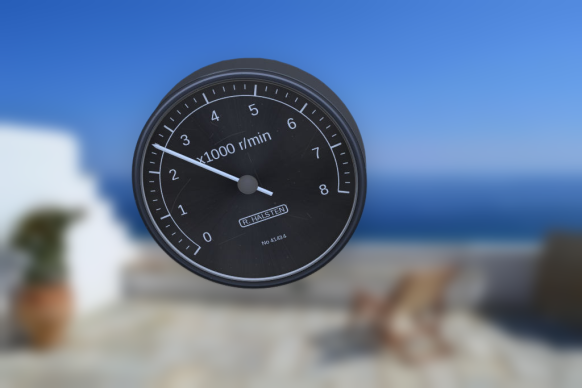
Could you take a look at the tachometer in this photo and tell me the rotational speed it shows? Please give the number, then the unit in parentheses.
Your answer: 2600 (rpm)
